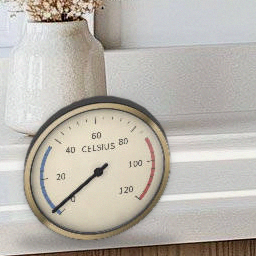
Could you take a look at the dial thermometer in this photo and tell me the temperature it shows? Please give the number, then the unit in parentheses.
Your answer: 4 (°C)
